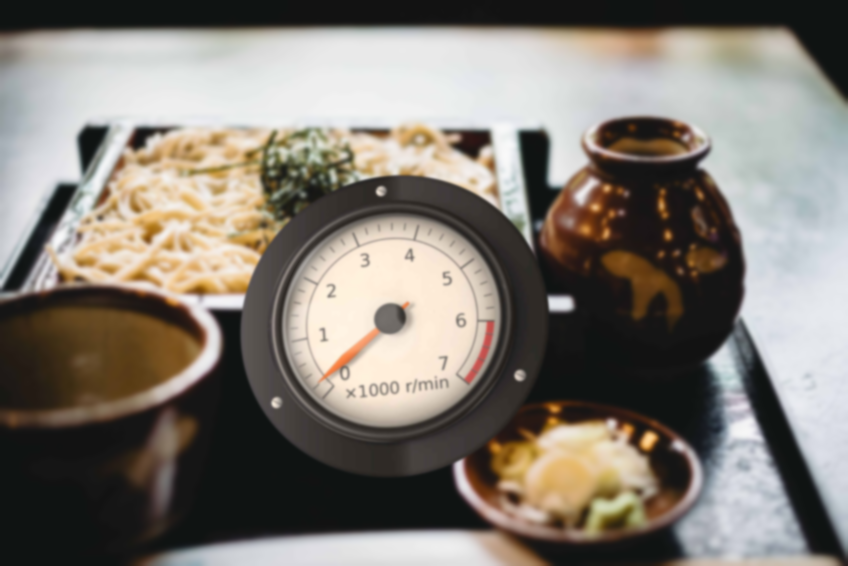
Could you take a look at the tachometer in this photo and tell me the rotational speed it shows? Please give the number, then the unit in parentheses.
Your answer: 200 (rpm)
